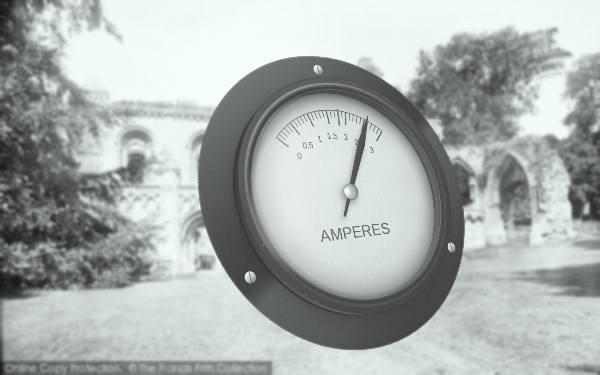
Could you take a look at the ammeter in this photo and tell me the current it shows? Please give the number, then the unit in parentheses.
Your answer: 2.5 (A)
